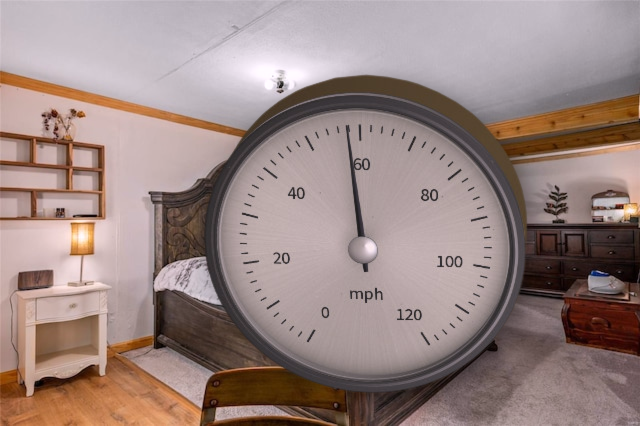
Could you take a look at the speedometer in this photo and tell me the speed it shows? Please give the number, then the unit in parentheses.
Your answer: 58 (mph)
